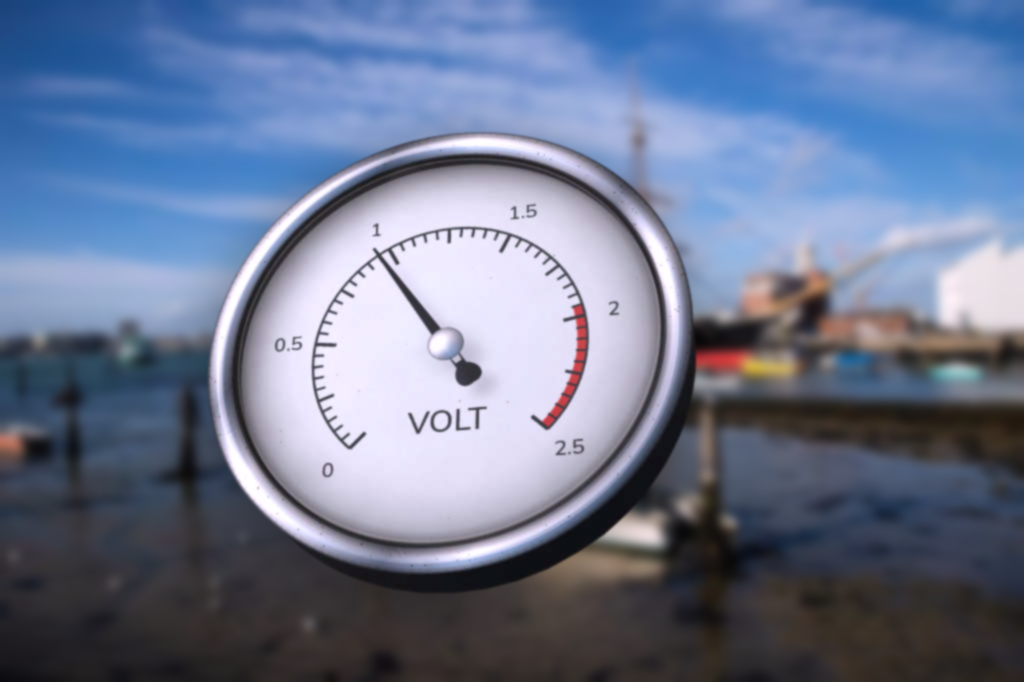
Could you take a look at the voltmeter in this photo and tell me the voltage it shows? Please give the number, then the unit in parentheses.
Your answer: 0.95 (V)
